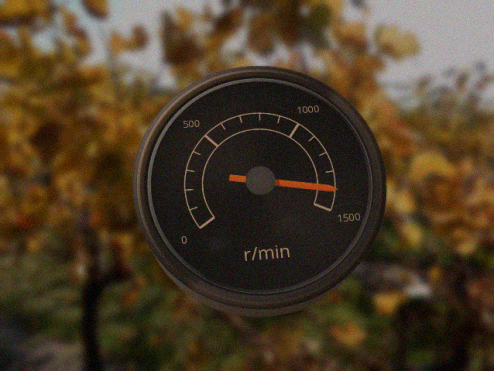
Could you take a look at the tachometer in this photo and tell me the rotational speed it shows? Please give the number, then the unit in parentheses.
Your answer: 1400 (rpm)
